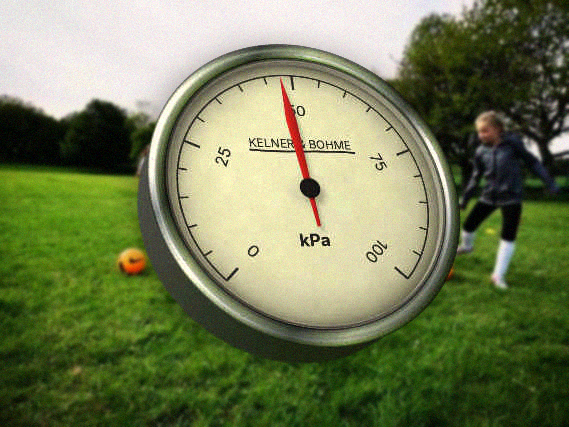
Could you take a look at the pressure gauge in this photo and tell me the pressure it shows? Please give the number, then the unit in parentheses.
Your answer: 47.5 (kPa)
